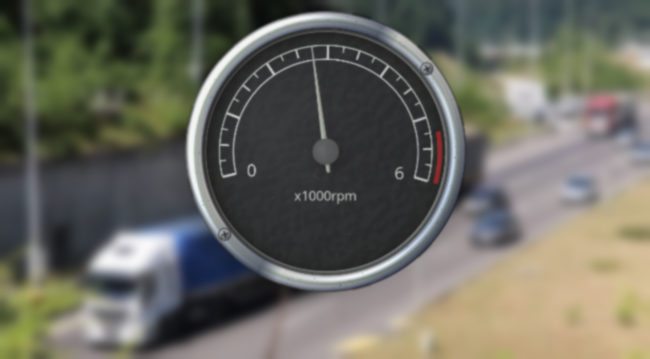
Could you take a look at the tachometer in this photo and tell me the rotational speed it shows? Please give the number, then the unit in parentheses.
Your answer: 2750 (rpm)
